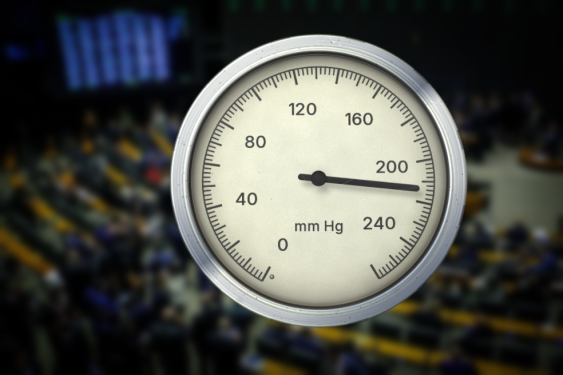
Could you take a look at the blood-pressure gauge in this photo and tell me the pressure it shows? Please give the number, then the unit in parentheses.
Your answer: 214 (mmHg)
